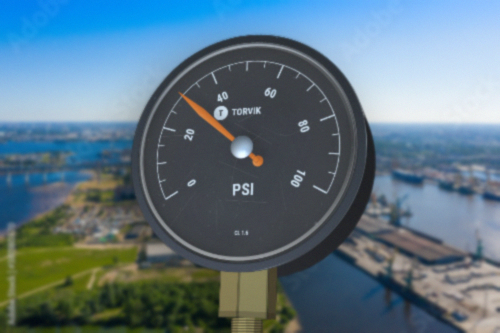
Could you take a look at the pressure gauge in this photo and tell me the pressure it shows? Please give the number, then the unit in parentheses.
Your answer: 30 (psi)
